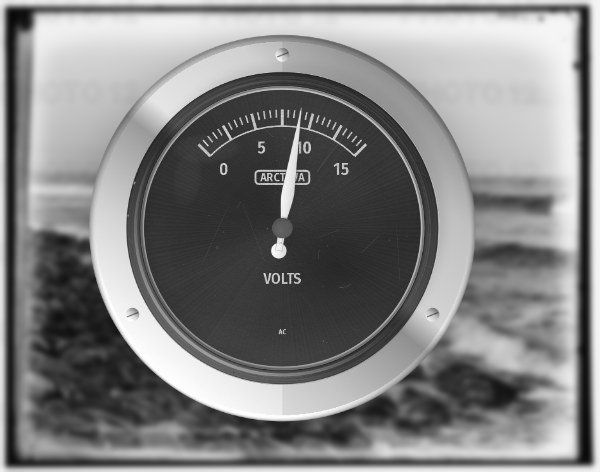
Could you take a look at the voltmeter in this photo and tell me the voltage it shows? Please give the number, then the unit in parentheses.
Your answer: 9 (V)
